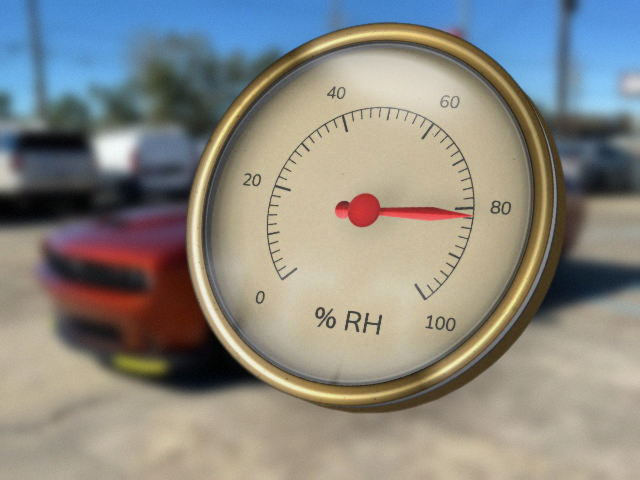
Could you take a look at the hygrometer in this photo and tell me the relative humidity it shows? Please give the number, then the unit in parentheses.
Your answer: 82 (%)
